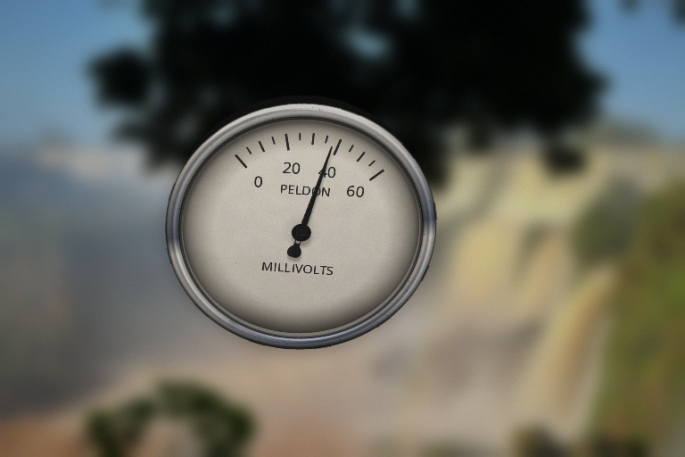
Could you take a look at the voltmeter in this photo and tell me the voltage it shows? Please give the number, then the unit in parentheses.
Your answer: 37.5 (mV)
